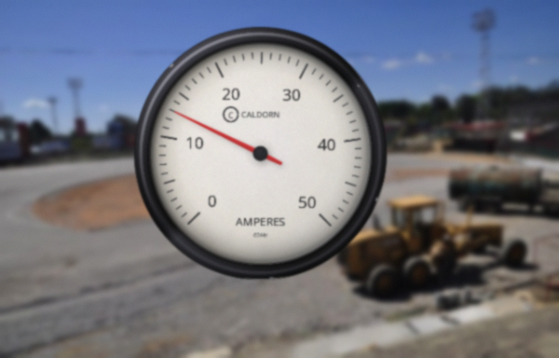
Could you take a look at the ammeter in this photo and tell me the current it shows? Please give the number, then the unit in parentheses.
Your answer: 13 (A)
